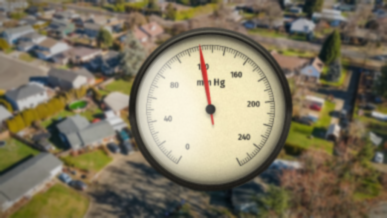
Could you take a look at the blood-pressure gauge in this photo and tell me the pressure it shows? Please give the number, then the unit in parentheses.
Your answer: 120 (mmHg)
